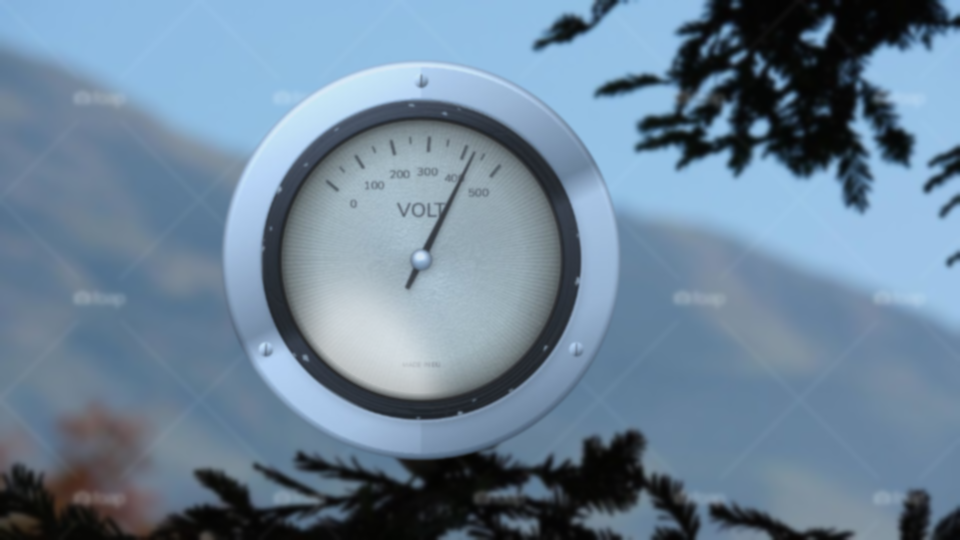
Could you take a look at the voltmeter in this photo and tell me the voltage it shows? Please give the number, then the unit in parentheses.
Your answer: 425 (V)
